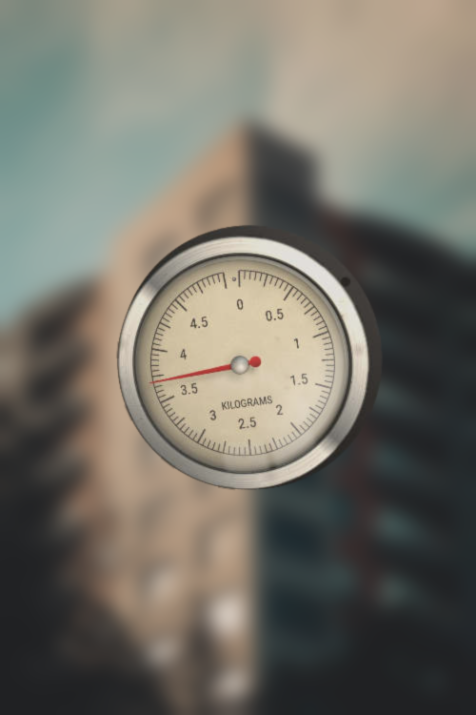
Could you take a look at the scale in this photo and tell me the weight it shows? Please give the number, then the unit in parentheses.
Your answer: 3.7 (kg)
